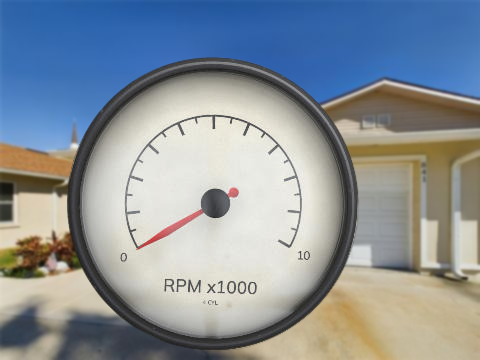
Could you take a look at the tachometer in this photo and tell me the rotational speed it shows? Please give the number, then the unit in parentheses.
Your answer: 0 (rpm)
